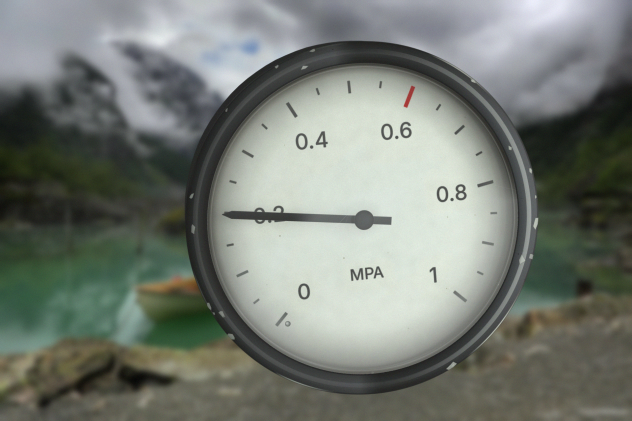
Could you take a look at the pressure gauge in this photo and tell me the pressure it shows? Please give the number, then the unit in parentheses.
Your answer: 0.2 (MPa)
